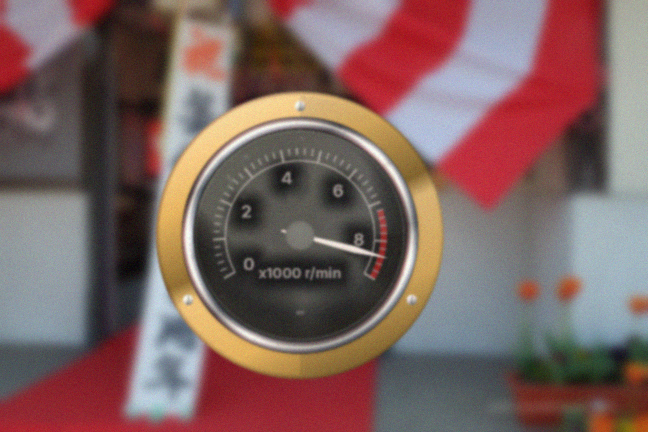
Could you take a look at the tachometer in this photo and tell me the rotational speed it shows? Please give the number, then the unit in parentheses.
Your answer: 8400 (rpm)
